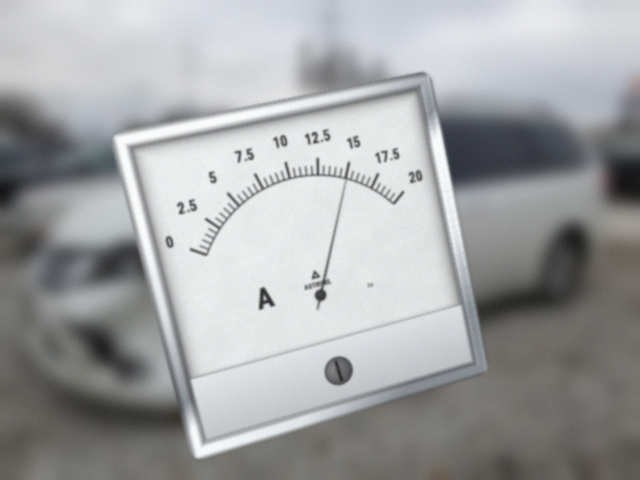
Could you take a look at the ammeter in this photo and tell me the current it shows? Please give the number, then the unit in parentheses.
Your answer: 15 (A)
